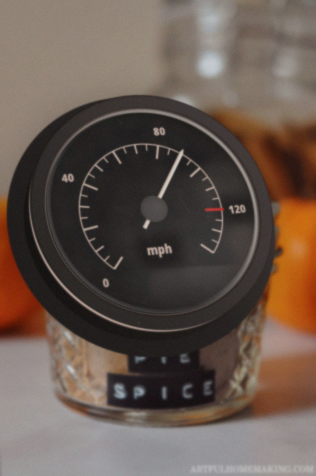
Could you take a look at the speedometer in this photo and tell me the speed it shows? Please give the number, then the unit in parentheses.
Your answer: 90 (mph)
